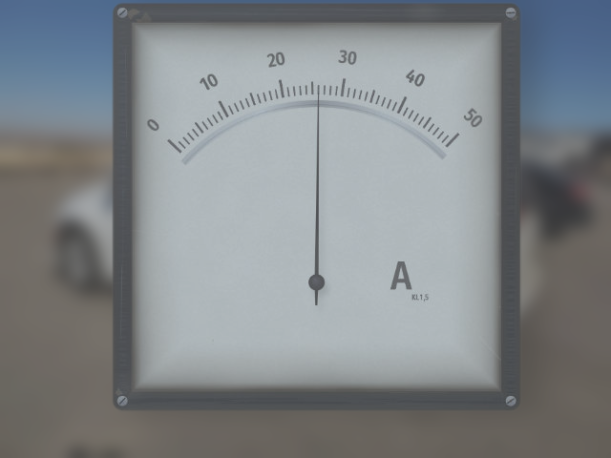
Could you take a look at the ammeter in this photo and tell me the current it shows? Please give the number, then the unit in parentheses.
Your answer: 26 (A)
